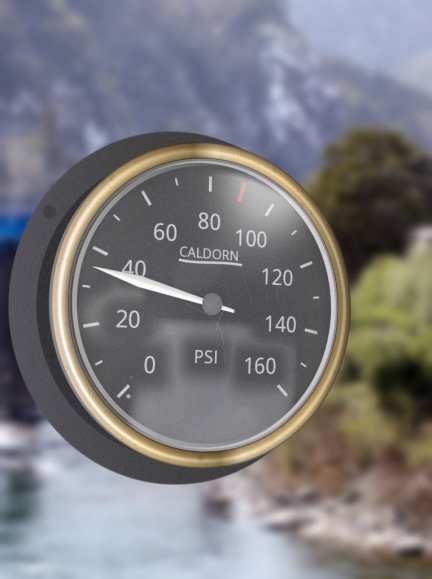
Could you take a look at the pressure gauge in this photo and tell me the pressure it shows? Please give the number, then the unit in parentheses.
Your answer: 35 (psi)
